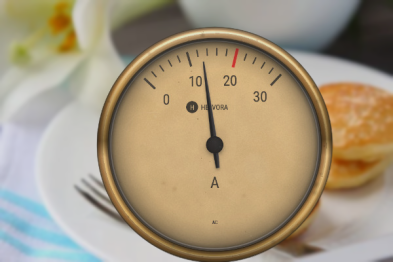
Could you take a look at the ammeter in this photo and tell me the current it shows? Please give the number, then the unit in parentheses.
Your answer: 13 (A)
